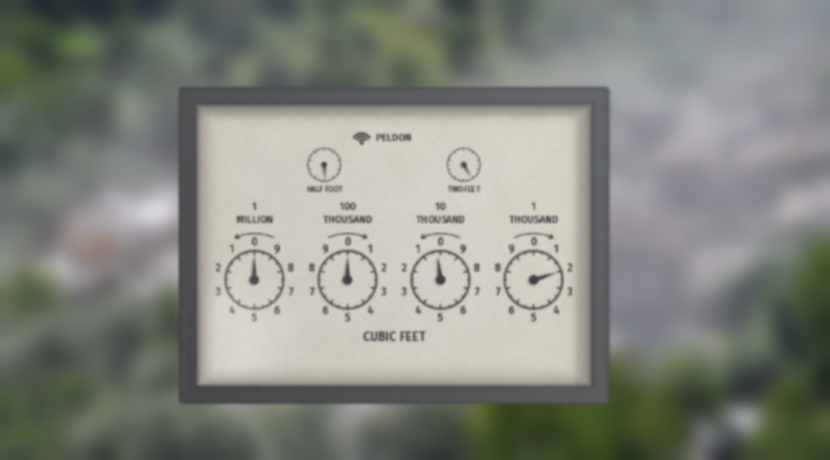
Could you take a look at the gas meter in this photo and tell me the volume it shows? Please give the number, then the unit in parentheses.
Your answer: 200 (ft³)
